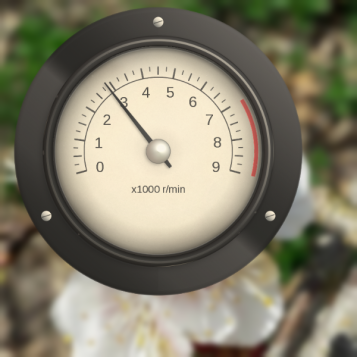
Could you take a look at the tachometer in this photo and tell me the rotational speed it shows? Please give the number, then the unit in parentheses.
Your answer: 2875 (rpm)
